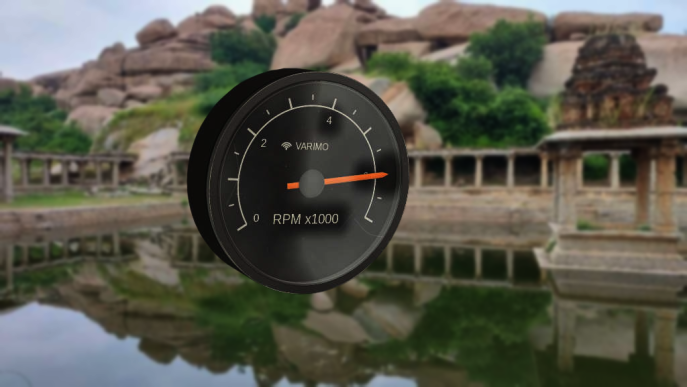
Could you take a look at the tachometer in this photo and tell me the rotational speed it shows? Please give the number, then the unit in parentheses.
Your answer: 6000 (rpm)
